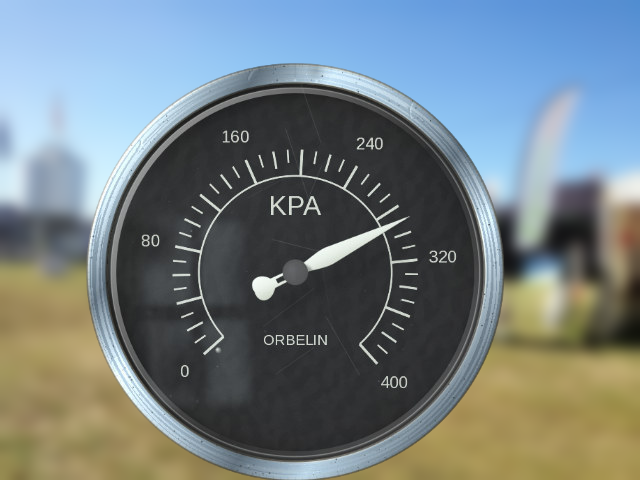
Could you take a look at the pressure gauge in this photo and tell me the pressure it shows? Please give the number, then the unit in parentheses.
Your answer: 290 (kPa)
